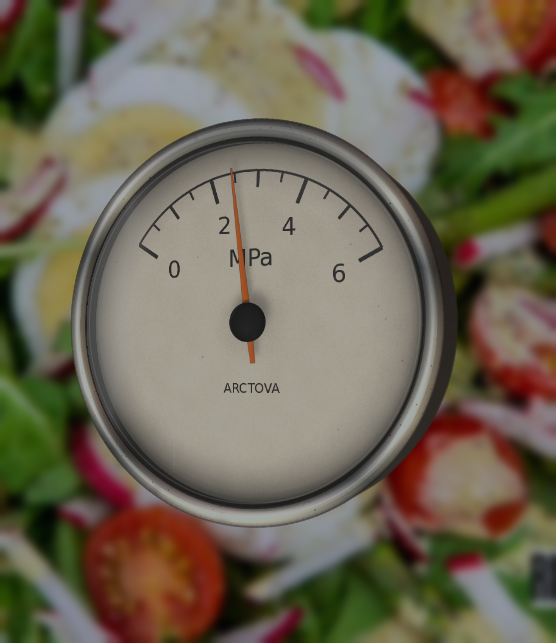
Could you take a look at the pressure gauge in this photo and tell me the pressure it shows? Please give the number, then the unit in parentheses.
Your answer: 2.5 (MPa)
